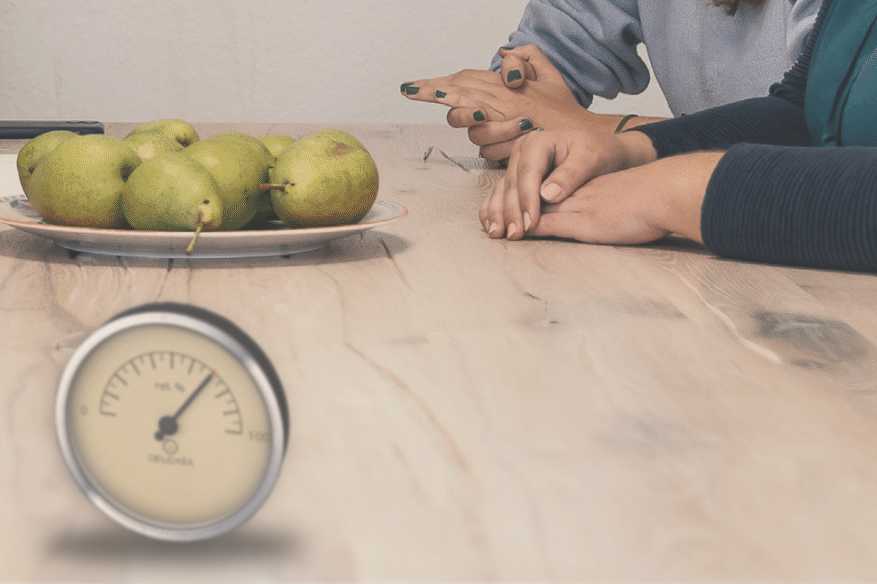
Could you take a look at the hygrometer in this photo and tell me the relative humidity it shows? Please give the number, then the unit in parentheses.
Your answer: 70 (%)
